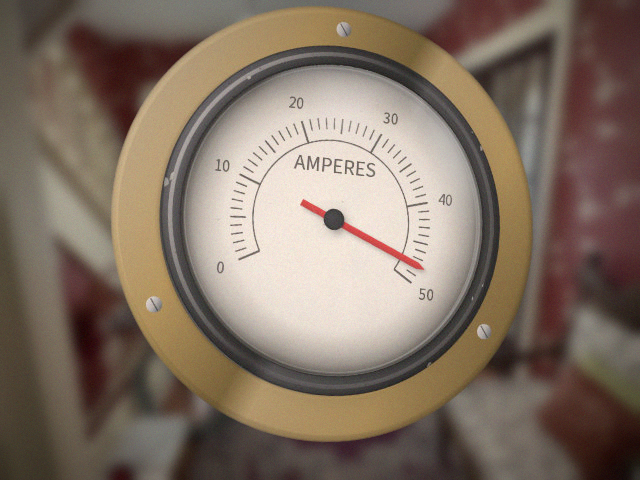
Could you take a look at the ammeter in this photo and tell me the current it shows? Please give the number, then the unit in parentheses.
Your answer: 48 (A)
